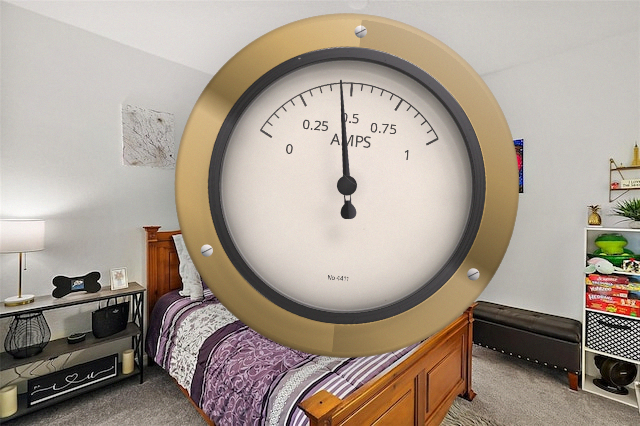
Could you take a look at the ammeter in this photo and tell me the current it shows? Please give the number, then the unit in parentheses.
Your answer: 0.45 (A)
